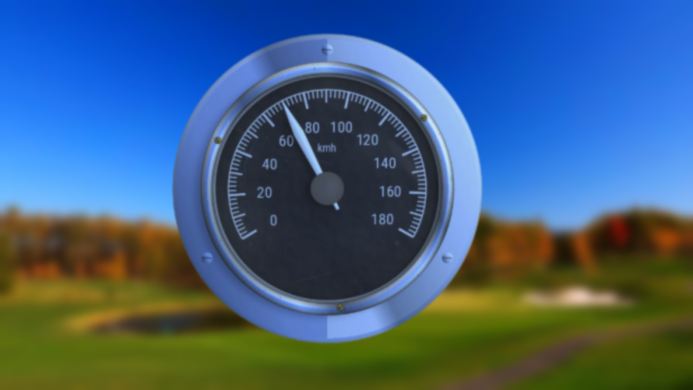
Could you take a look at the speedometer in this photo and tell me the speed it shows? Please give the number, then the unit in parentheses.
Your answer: 70 (km/h)
